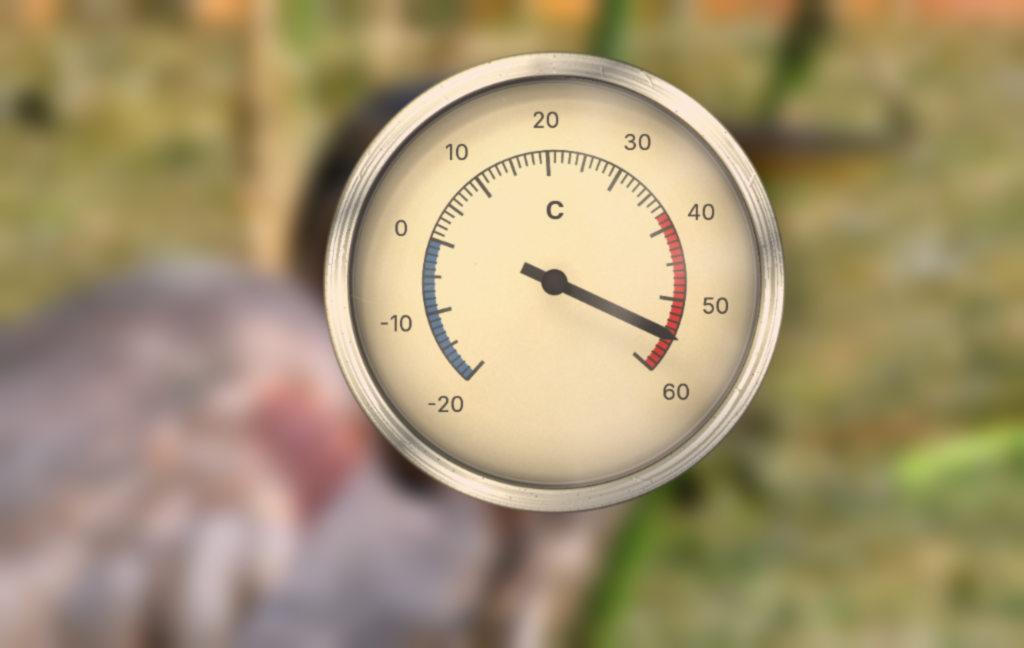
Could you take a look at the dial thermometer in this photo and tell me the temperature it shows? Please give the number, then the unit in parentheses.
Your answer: 55 (°C)
